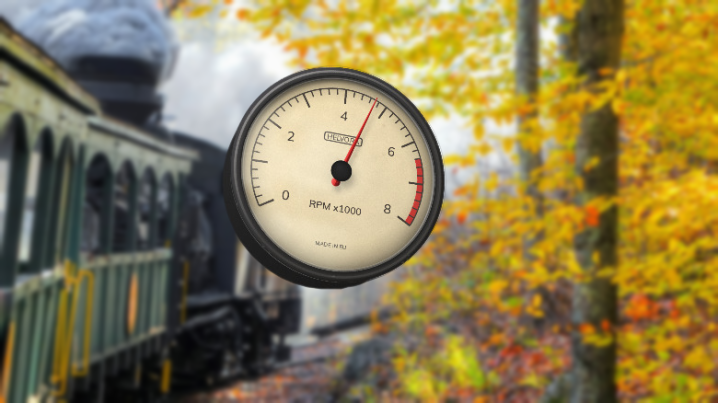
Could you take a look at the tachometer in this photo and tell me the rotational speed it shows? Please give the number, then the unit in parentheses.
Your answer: 4700 (rpm)
